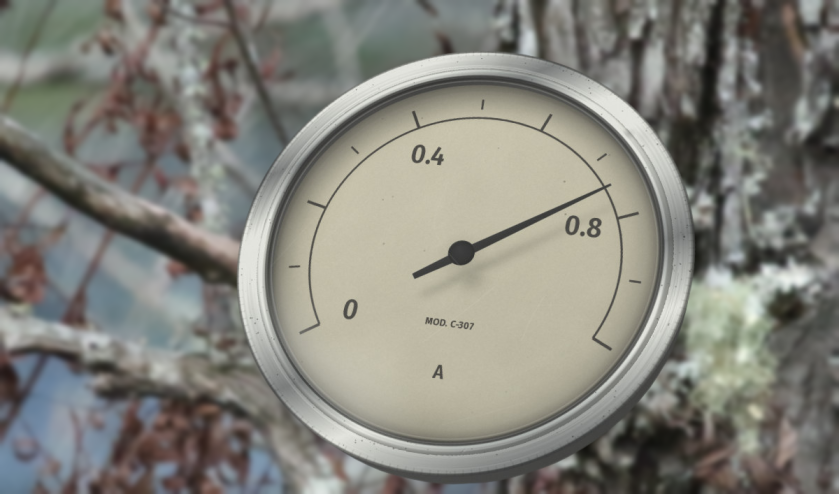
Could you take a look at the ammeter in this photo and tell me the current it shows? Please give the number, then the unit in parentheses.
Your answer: 0.75 (A)
